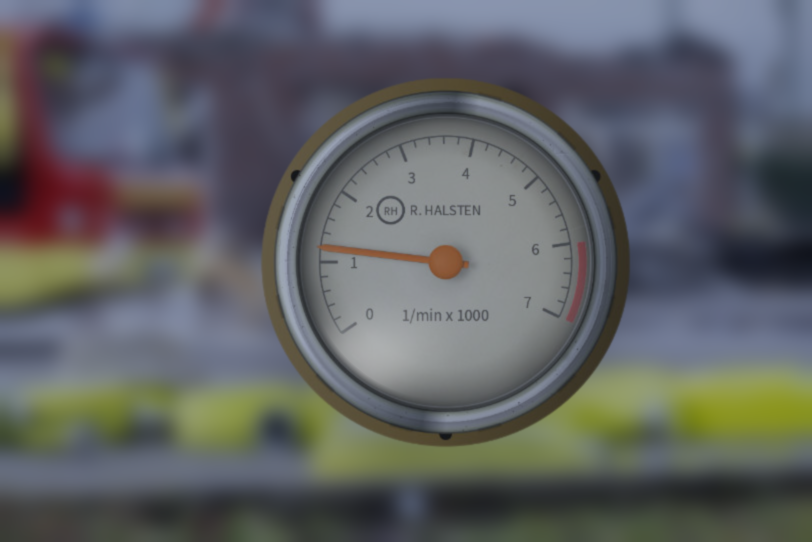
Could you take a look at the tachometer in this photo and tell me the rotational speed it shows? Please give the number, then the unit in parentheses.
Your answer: 1200 (rpm)
